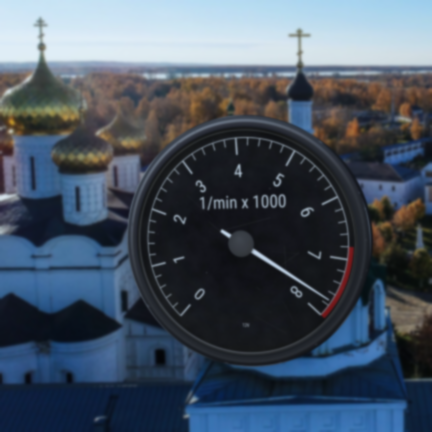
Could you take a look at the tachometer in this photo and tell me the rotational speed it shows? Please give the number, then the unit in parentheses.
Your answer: 7700 (rpm)
